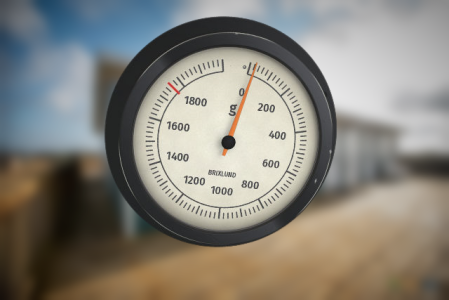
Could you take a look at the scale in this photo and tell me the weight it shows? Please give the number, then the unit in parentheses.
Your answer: 20 (g)
